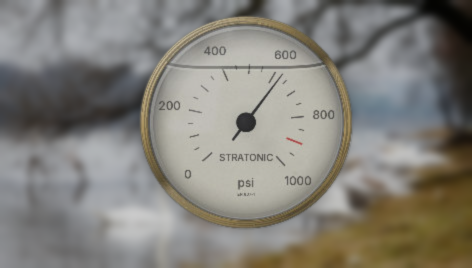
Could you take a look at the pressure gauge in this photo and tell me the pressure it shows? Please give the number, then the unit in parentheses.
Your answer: 625 (psi)
